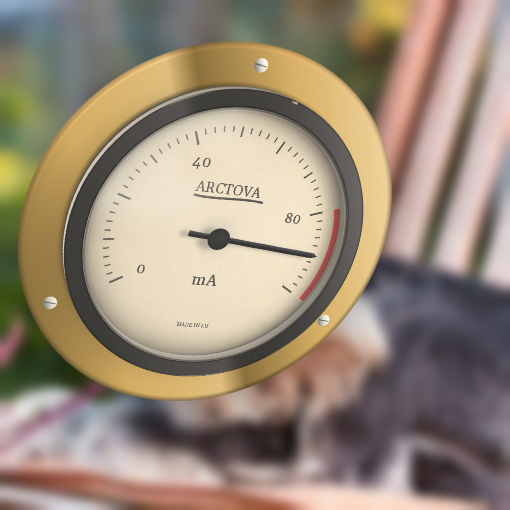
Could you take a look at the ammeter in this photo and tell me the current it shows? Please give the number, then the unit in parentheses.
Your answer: 90 (mA)
